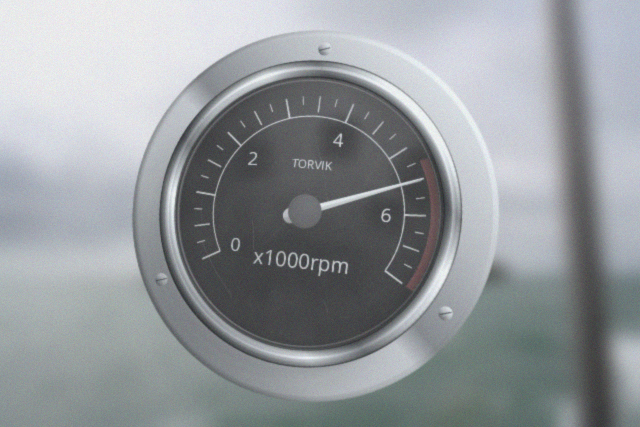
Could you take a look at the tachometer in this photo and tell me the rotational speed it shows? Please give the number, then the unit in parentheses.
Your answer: 5500 (rpm)
